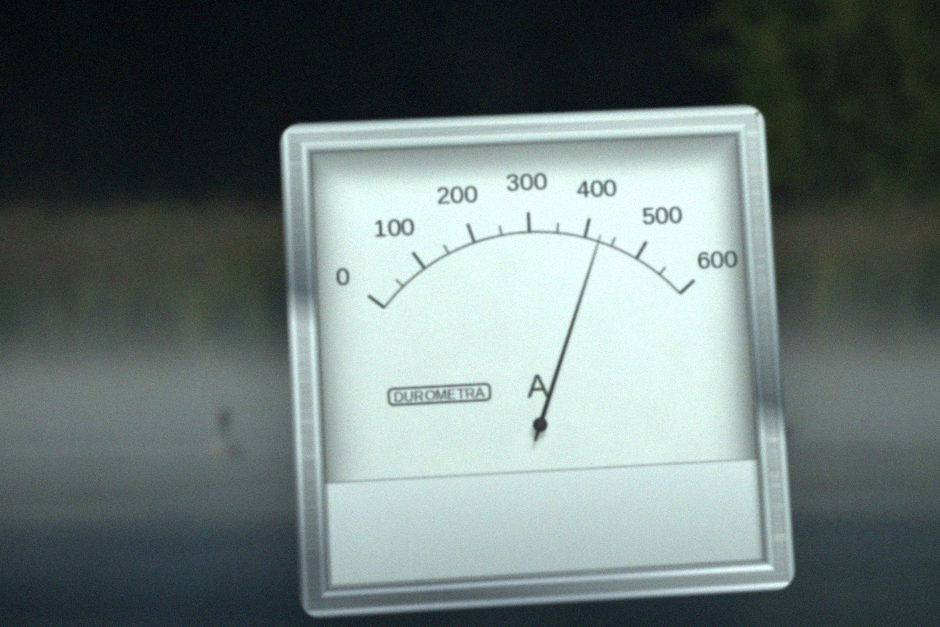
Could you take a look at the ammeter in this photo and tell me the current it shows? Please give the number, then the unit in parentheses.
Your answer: 425 (A)
